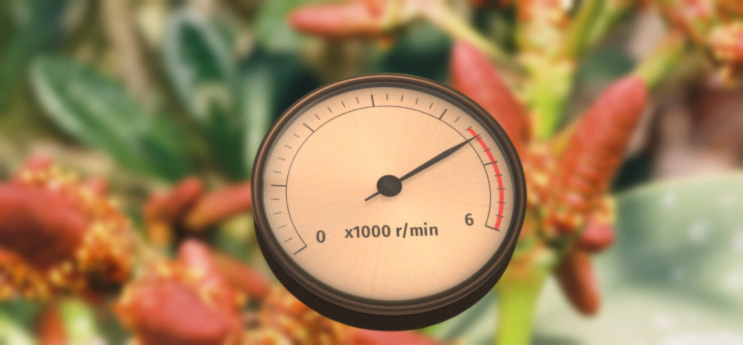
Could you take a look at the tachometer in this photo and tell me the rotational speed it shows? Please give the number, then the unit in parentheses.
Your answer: 4600 (rpm)
